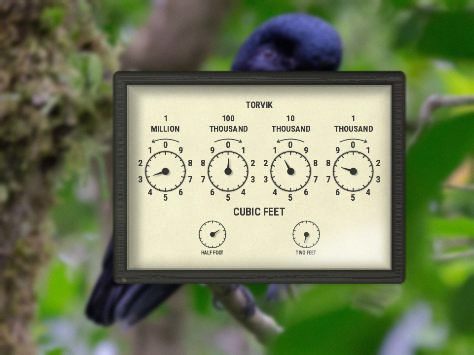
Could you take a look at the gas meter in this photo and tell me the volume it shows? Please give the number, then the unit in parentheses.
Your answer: 300800 (ft³)
